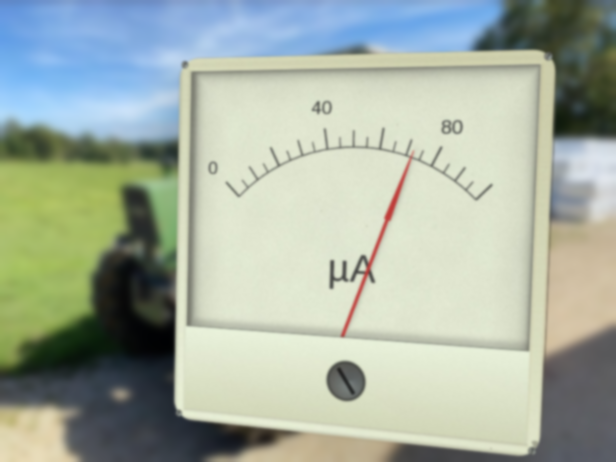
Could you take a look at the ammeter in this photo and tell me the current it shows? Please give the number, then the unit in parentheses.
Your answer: 72.5 (µA)
